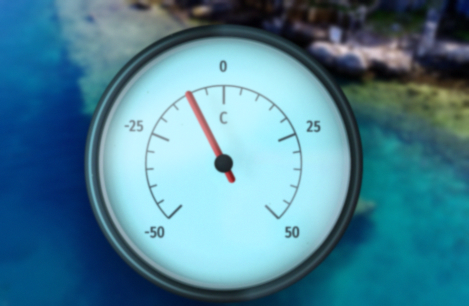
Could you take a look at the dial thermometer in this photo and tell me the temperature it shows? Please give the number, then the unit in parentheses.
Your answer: -10 (°C)
